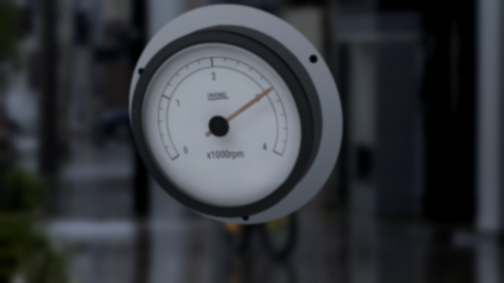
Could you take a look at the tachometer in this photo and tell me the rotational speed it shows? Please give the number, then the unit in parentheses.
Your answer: 3000 (rpm)
